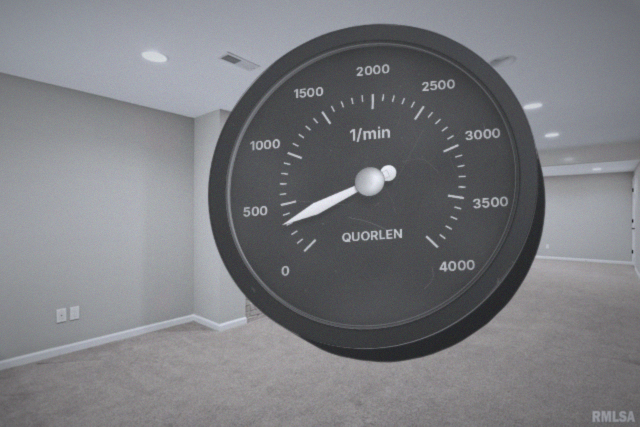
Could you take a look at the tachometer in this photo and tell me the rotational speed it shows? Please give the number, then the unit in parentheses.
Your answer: 300 (rpm)
